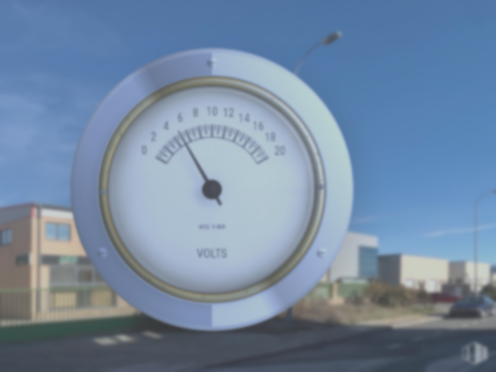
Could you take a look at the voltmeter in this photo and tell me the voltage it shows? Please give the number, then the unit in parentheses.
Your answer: 5 (V)
